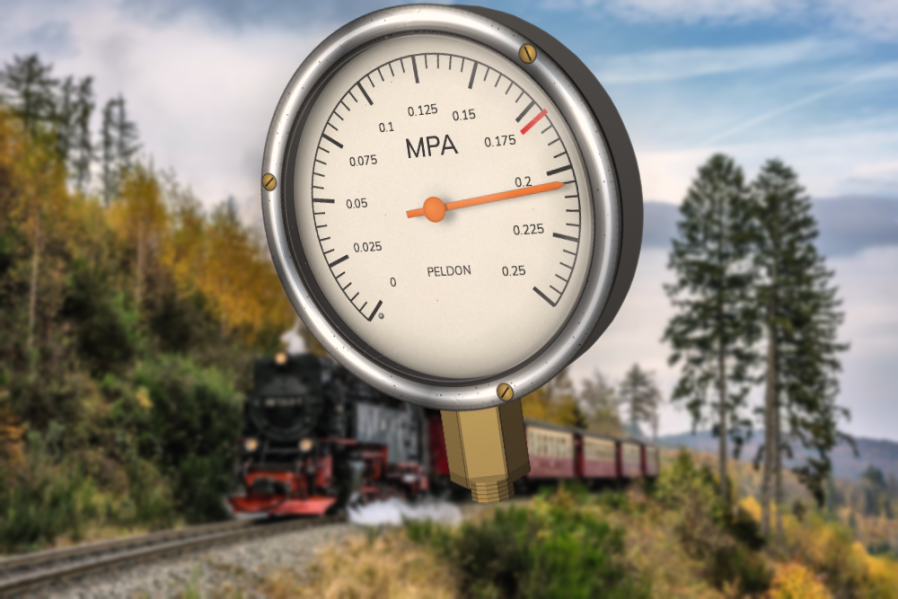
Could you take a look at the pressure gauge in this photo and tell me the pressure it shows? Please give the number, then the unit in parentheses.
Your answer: 0.205 (MPa)
